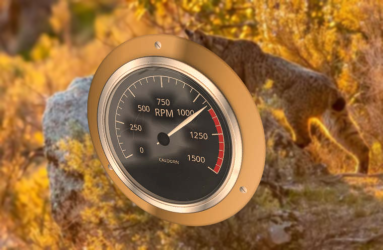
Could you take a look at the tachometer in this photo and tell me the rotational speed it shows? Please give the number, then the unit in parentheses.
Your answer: 1075 (rpm)
